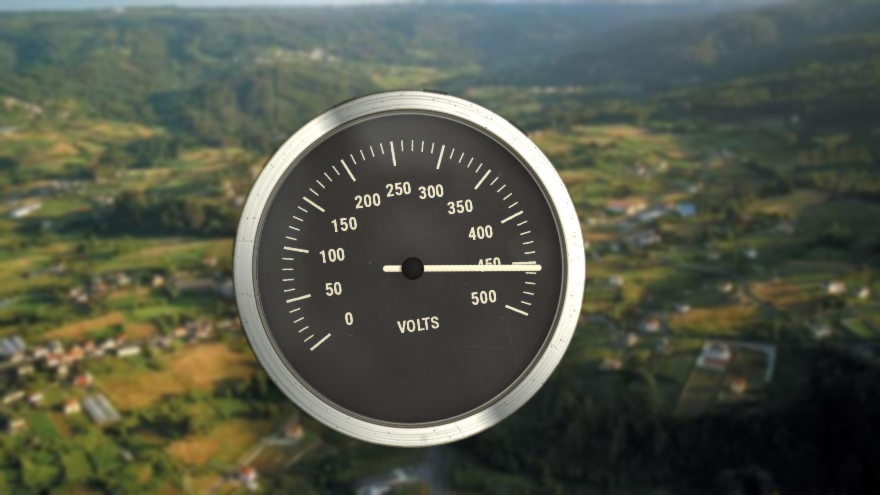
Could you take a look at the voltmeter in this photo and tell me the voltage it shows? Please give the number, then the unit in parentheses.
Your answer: 455 (V)
